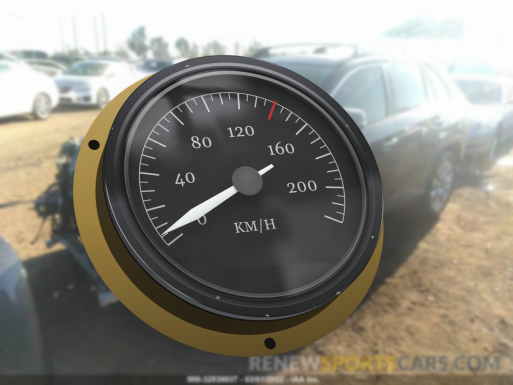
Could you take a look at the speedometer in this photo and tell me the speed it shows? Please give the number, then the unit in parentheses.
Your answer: 5 (km/h)
